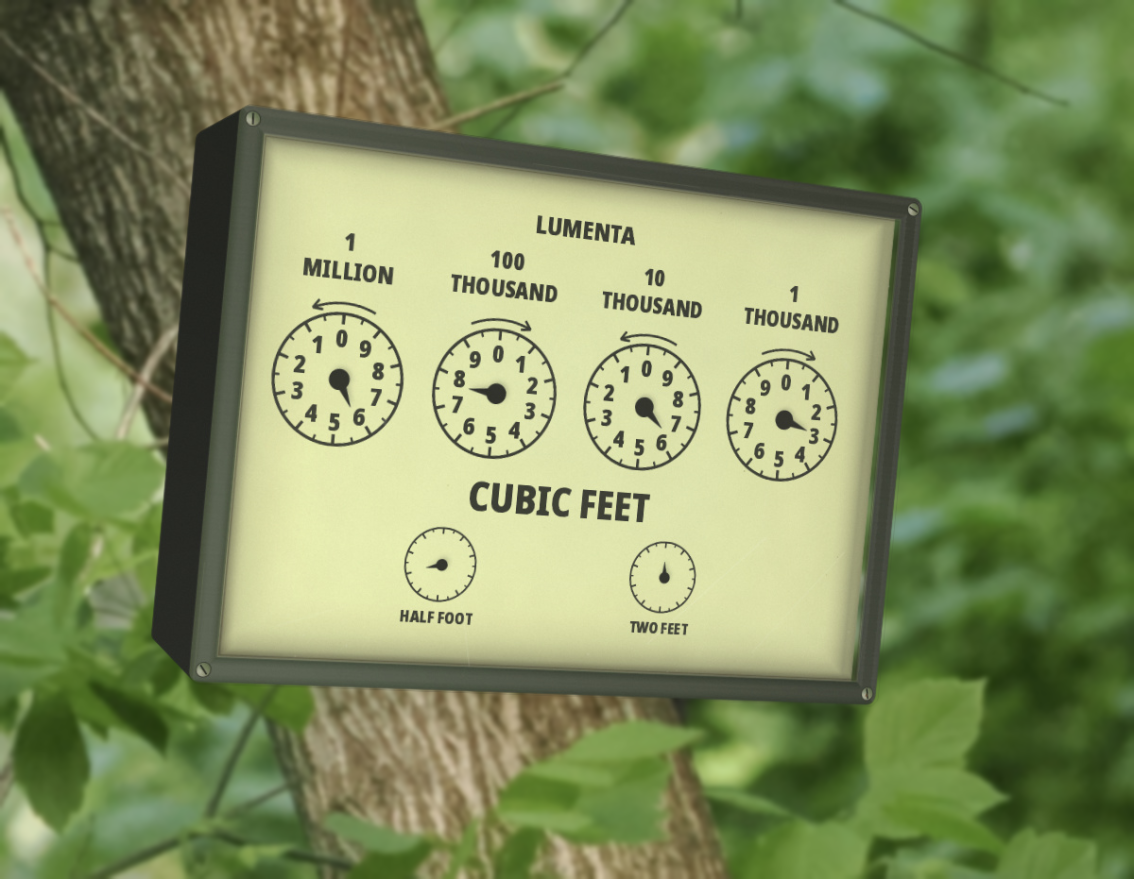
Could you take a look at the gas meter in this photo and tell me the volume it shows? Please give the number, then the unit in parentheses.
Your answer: 576300 (ft³)
